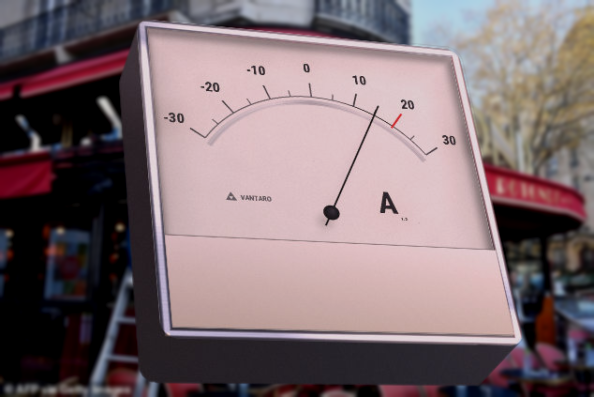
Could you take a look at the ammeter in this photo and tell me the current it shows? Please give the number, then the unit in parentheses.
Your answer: 15 (A)
